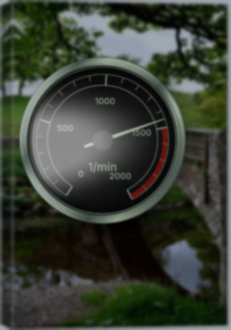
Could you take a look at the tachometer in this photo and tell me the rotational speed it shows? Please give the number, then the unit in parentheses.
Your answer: 1450 (rpm)
